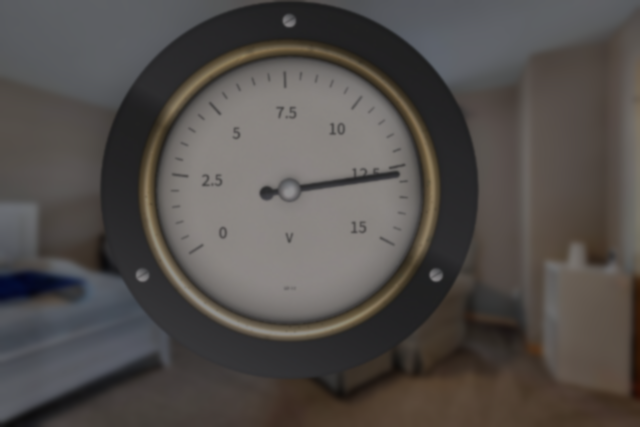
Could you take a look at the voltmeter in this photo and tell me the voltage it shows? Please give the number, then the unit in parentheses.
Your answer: 12.75 (V)
